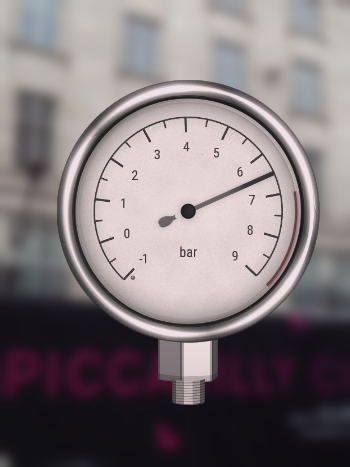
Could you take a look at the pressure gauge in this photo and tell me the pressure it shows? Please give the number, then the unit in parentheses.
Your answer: 6.5 (bar)
